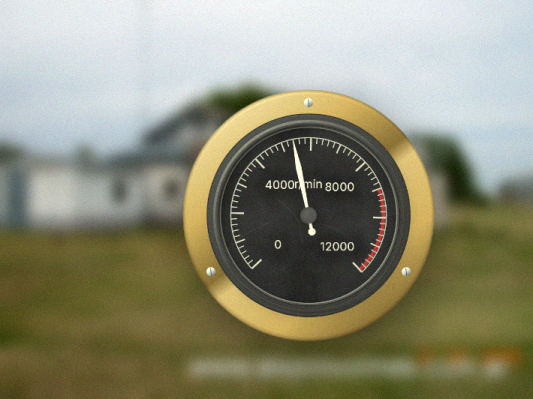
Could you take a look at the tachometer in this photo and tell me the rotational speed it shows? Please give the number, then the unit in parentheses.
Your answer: 5400 (rpm)
